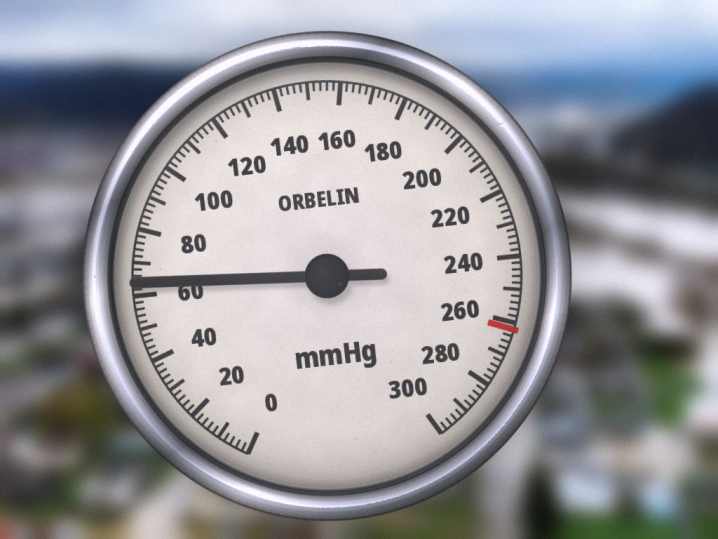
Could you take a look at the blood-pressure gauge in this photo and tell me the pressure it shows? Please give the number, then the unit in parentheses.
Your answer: 64 (mmHg)
